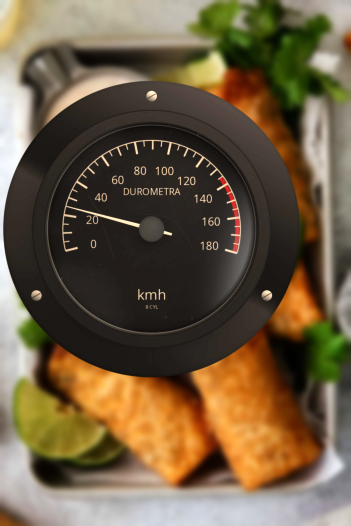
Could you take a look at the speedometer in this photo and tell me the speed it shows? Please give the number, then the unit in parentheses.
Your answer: 25 (km/h)
